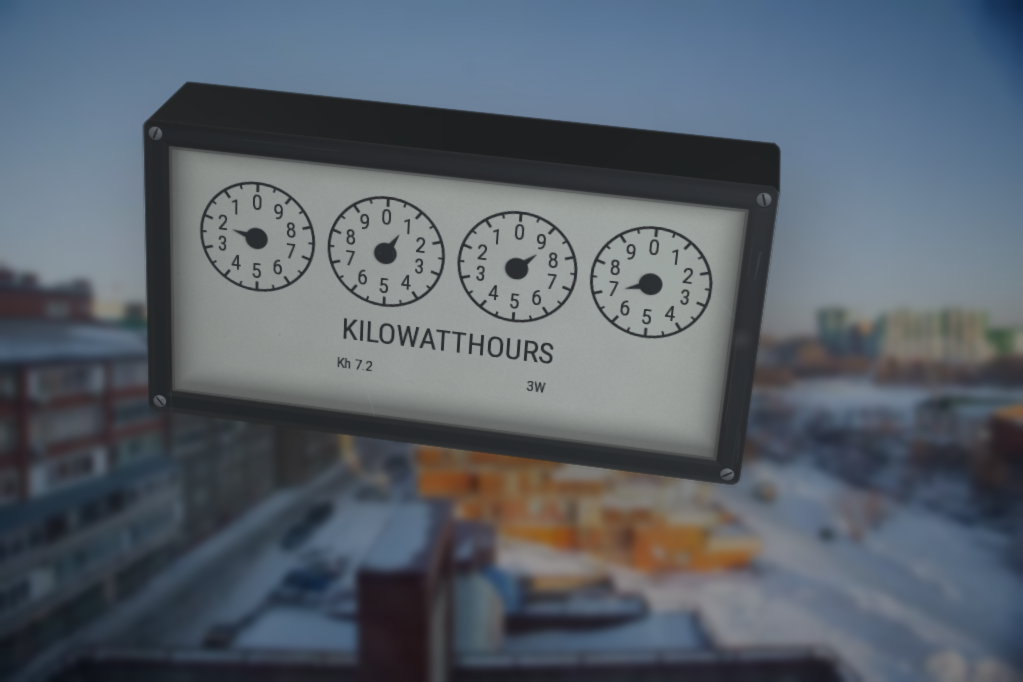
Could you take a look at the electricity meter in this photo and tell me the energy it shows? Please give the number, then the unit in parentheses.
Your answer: 2087 (kWh)
